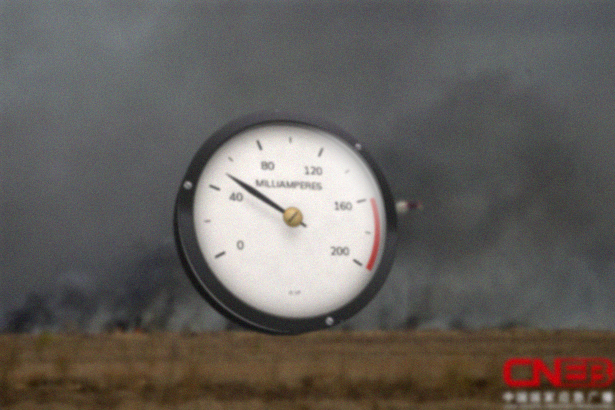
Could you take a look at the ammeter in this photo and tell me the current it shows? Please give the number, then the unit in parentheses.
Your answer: 50 (mA)
